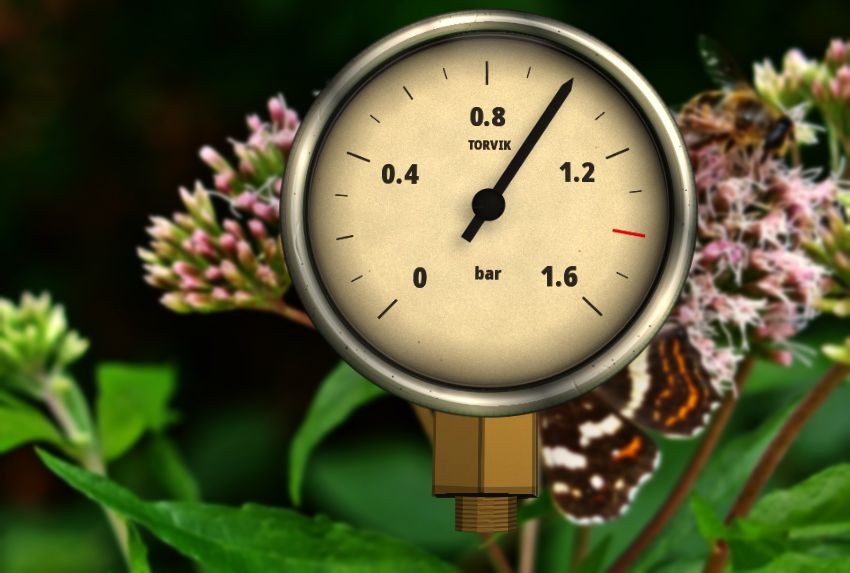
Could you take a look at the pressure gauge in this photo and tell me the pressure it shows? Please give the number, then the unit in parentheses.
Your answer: 1 (bar)
